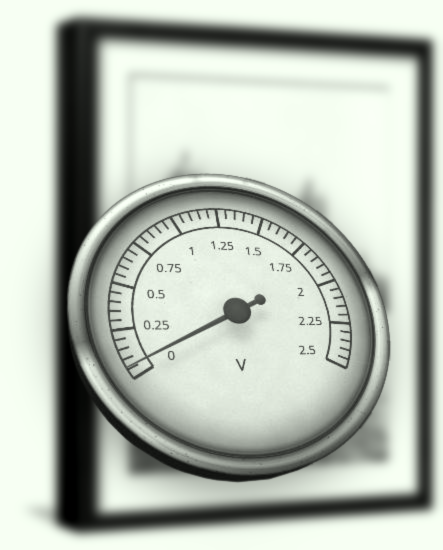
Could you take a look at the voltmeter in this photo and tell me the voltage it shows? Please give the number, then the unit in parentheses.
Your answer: 0.05 (V)
